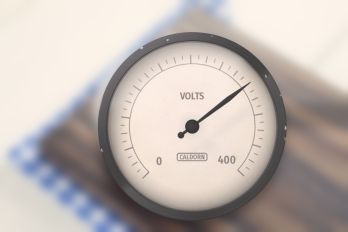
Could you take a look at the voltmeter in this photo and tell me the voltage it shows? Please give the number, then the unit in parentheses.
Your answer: 280 (V)
